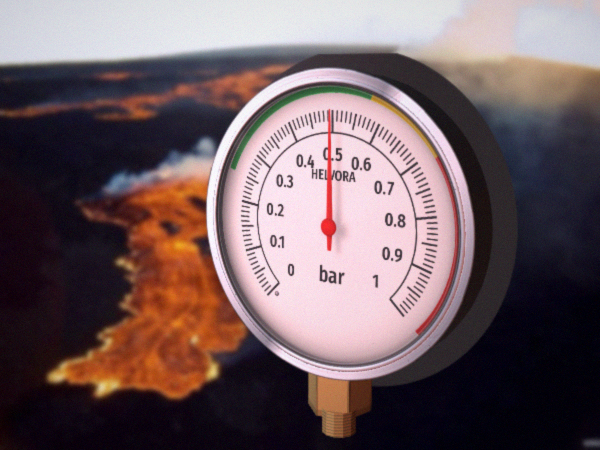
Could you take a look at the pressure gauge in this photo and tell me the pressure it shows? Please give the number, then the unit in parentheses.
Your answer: 0.5 (bar)
